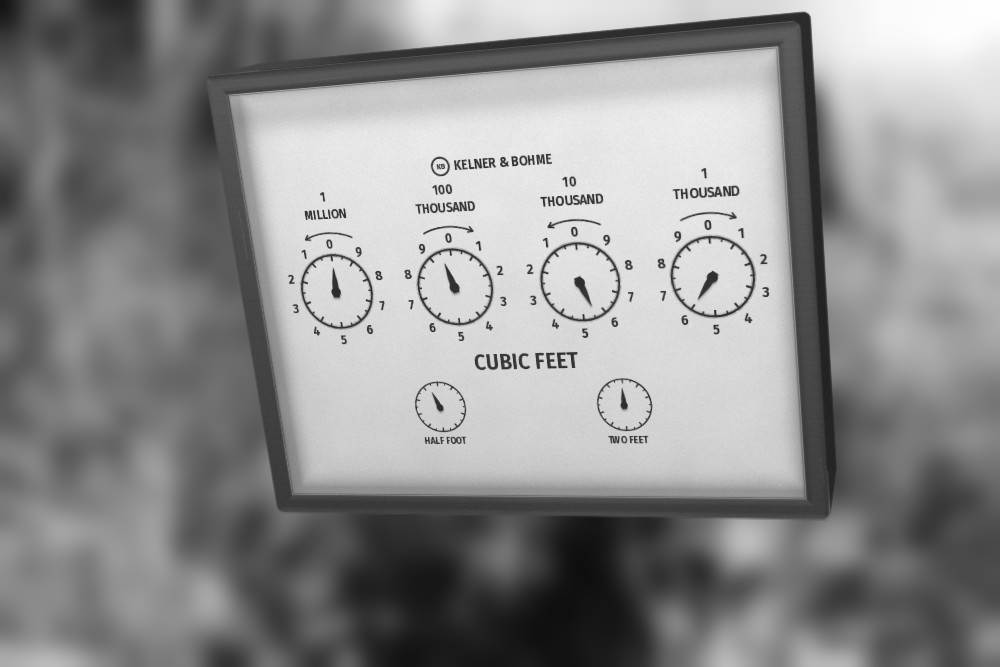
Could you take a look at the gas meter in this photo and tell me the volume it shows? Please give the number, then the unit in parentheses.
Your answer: 995600 (ft³)
